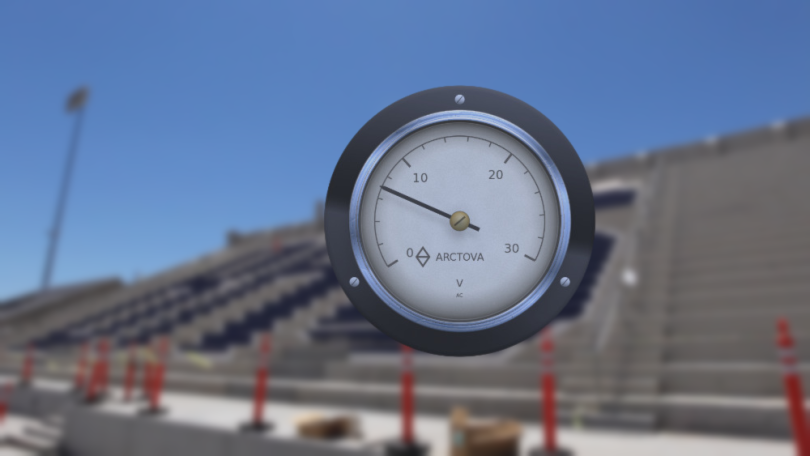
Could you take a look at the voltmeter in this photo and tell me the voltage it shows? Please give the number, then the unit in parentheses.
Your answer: 7 (V)
